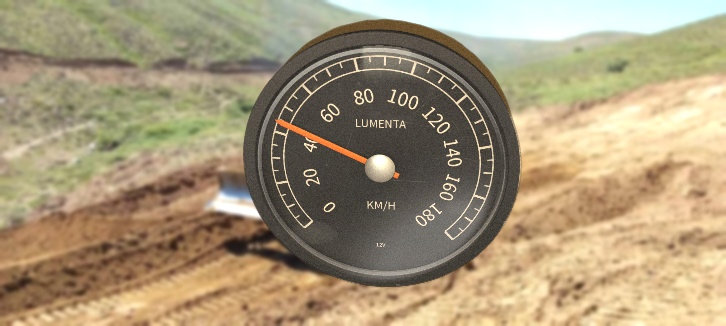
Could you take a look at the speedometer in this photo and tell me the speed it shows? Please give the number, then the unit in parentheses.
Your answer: 45 (km/h)
